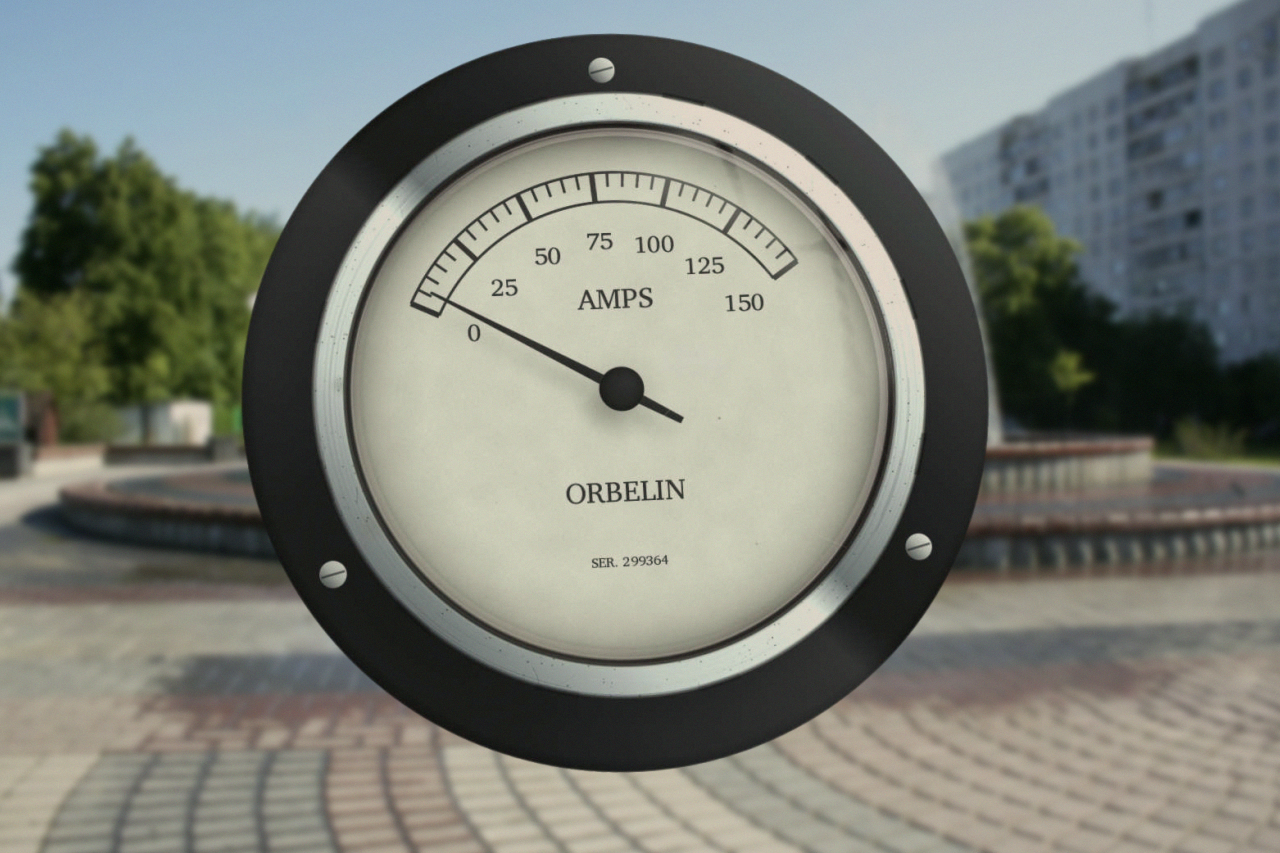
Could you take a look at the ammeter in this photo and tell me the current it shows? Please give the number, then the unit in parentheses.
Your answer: 5 (A)
